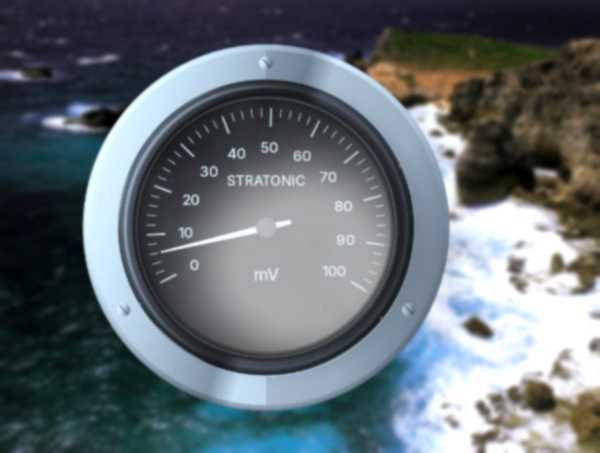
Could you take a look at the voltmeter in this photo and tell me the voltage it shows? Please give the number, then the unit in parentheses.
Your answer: 6 (mV)
